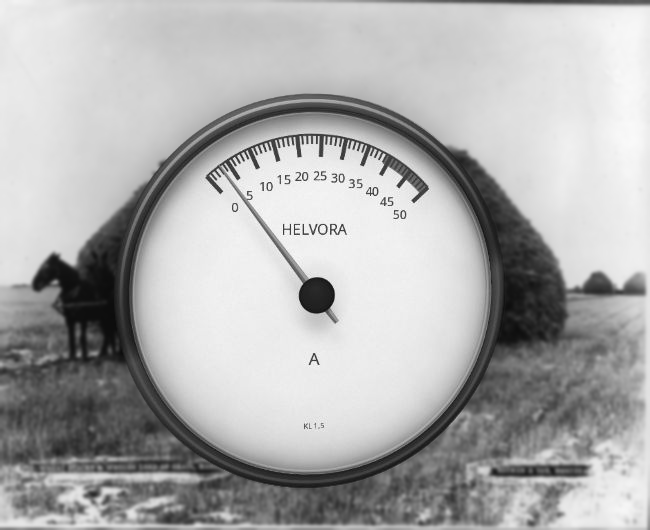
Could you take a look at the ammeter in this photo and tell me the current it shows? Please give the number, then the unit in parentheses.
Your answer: 3 (A)
